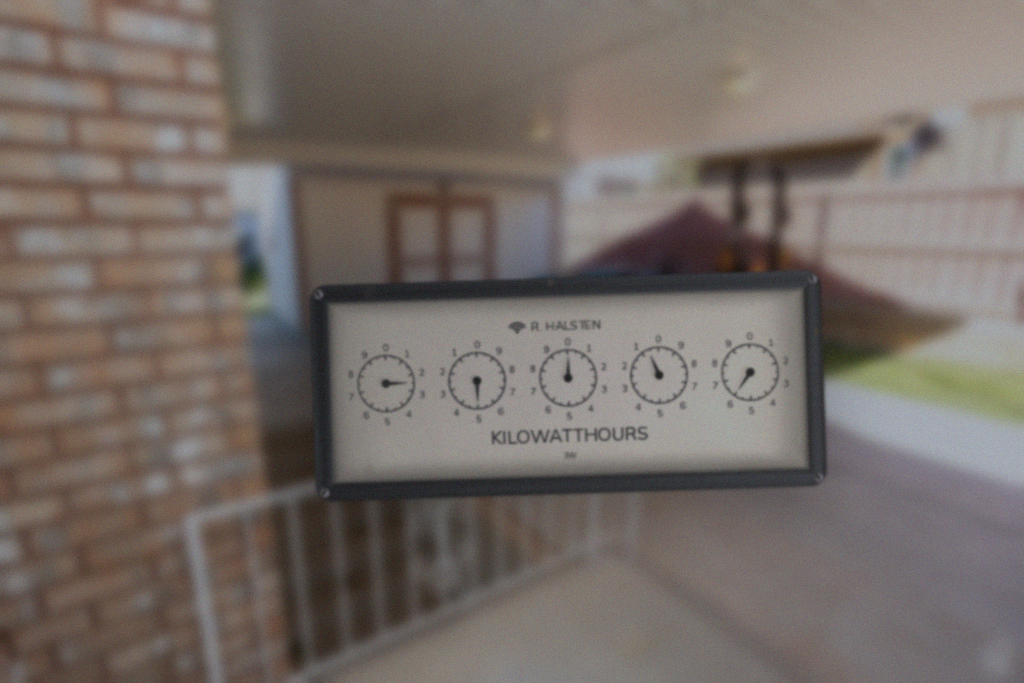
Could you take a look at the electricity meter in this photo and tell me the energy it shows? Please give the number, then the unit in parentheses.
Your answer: 25006 (kWh)
